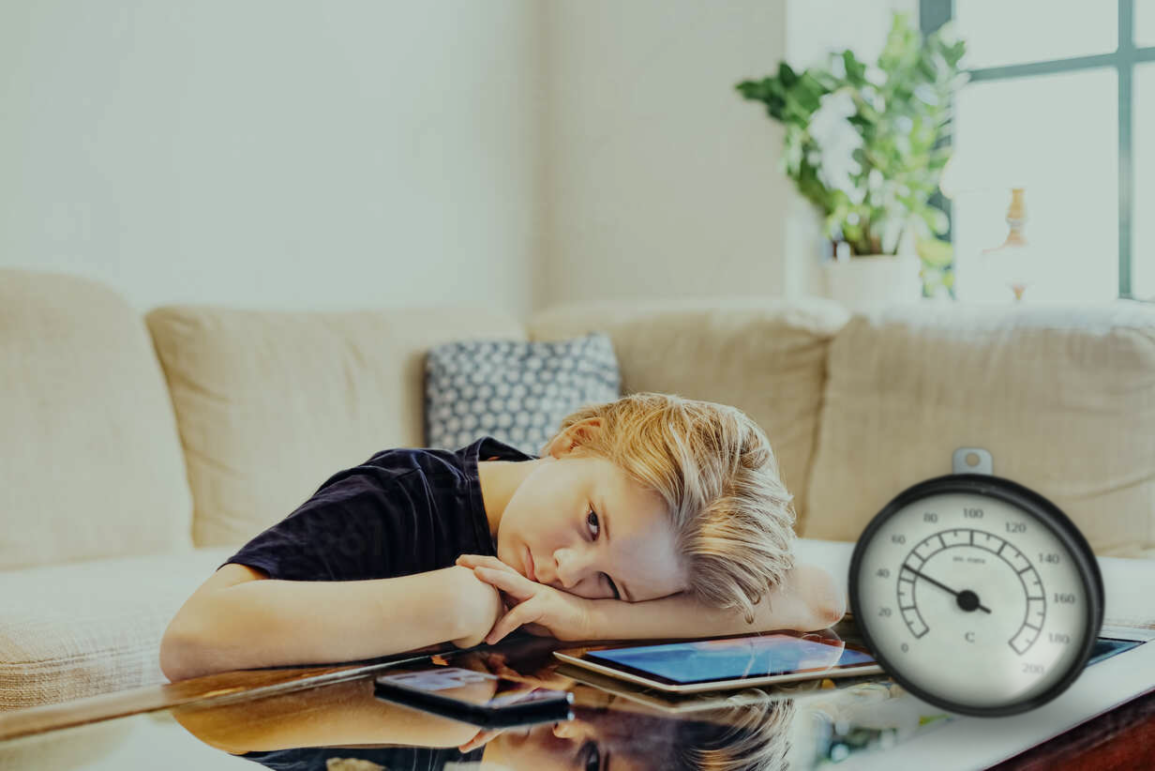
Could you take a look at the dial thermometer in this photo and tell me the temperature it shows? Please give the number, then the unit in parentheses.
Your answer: 50 (°C)
